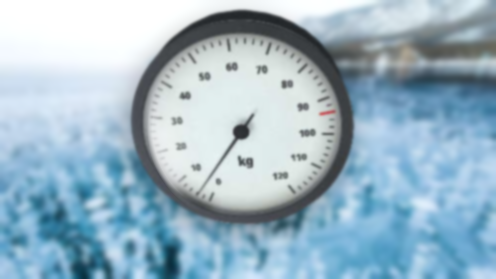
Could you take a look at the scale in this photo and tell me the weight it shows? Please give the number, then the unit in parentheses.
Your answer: 4 (kg)
